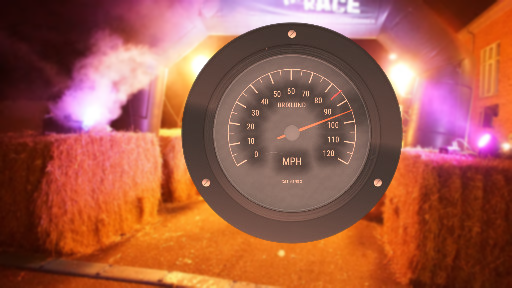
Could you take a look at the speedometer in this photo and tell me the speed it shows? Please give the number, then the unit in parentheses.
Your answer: 95 (mph)
